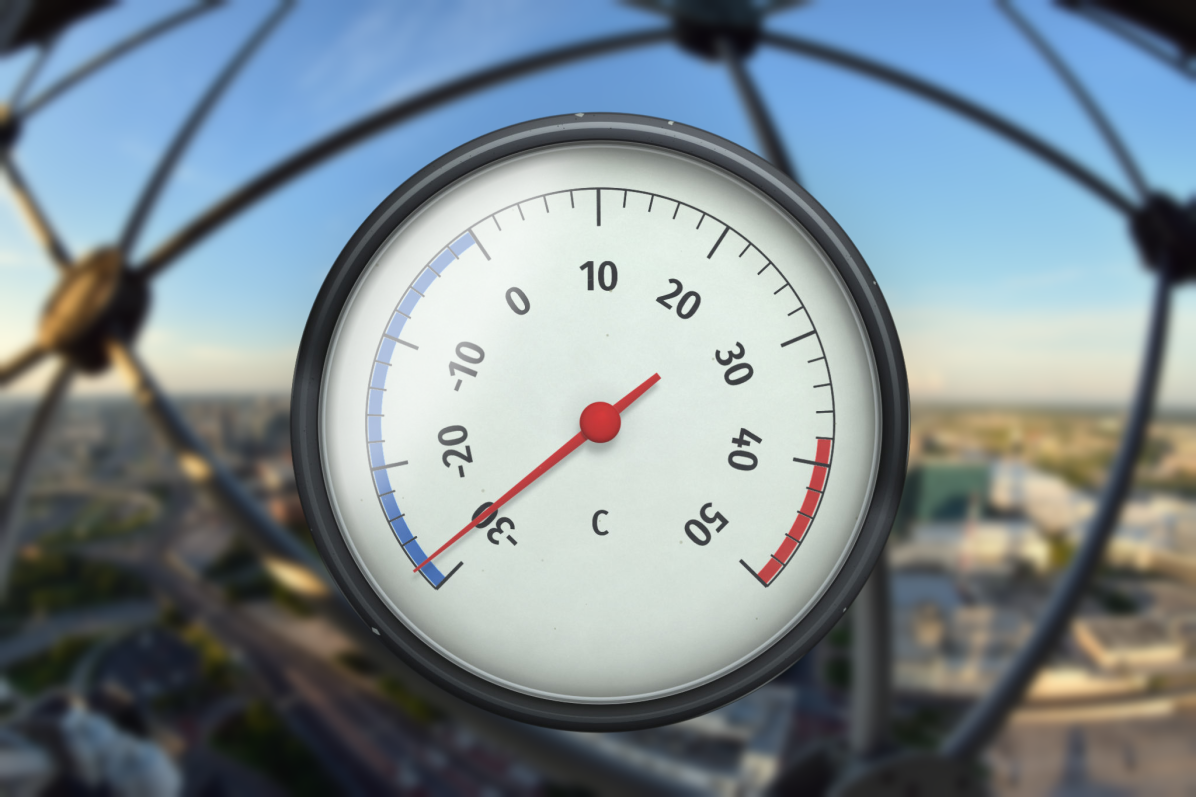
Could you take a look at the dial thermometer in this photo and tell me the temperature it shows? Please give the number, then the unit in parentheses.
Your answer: -28 (°C)
